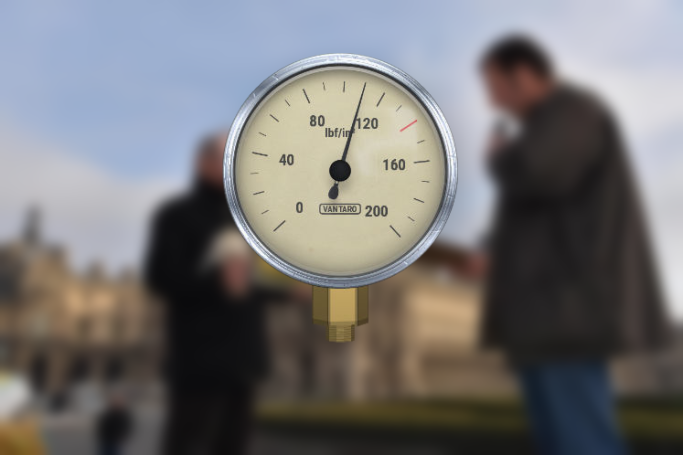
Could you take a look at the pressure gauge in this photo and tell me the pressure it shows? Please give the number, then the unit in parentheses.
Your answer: 110 (psi)
